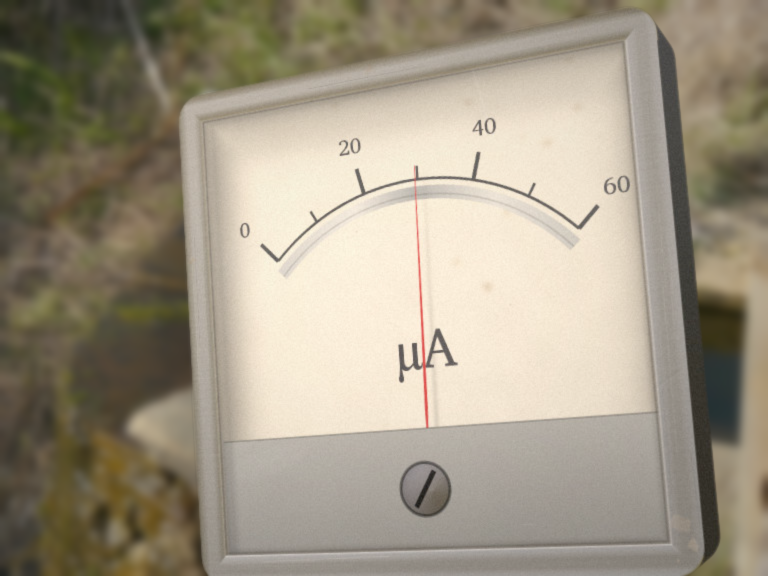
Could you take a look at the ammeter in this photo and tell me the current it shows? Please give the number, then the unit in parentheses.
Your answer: 30 (µA)
